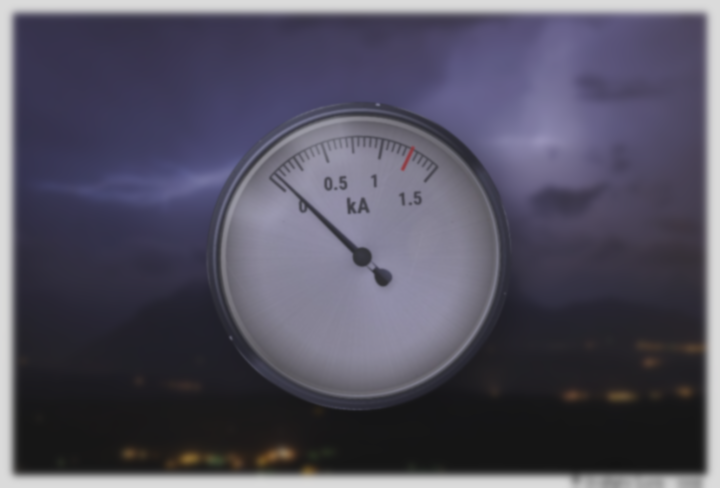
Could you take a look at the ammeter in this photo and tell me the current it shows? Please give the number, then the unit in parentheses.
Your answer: 0.05 (kA)
